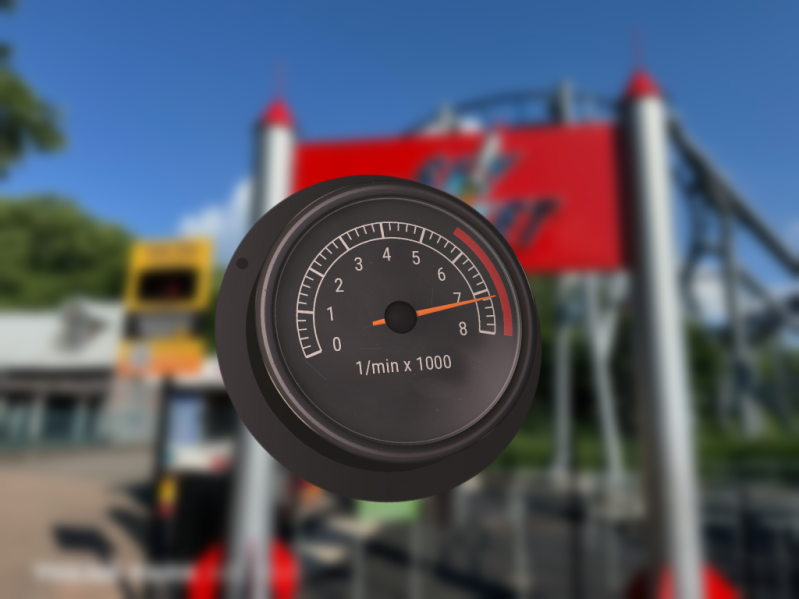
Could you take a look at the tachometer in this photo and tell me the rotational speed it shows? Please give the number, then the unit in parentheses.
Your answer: 7200 (rpm)
